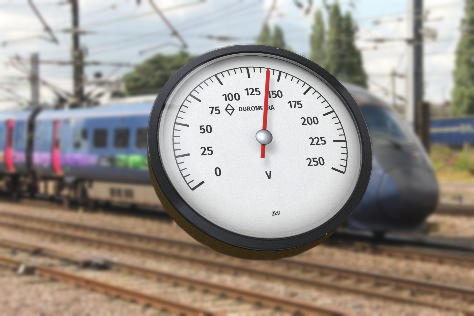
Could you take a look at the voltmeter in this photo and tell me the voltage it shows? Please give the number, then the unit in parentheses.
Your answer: 140 (V)
